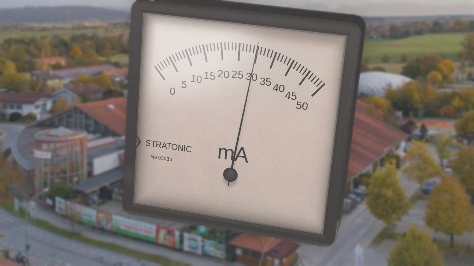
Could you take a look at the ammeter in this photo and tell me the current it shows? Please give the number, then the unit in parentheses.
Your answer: 30 (mA)
